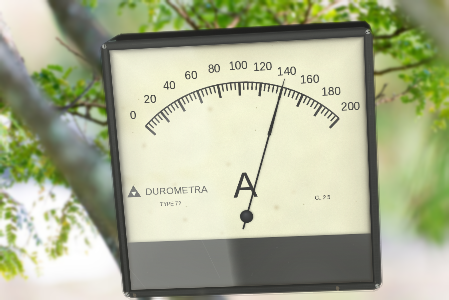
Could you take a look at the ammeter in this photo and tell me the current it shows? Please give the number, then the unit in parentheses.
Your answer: 140 (A)
